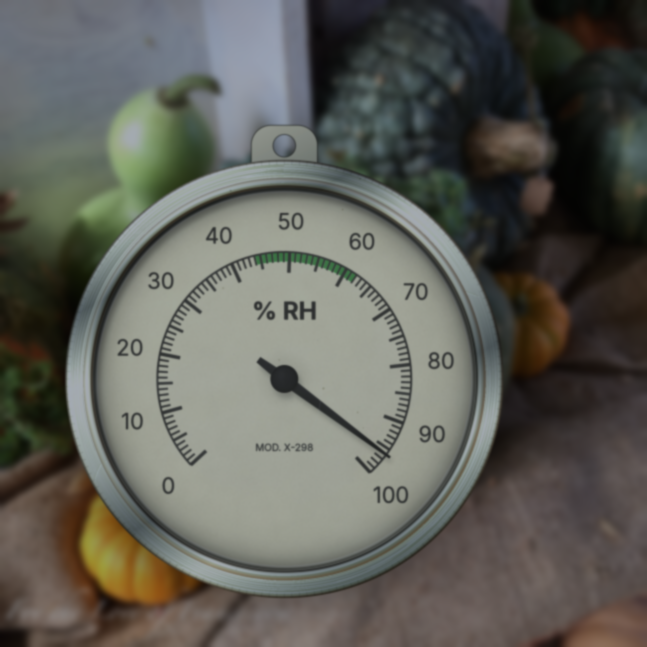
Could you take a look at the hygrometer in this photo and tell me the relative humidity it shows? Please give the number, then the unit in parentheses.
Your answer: 96 (%)
